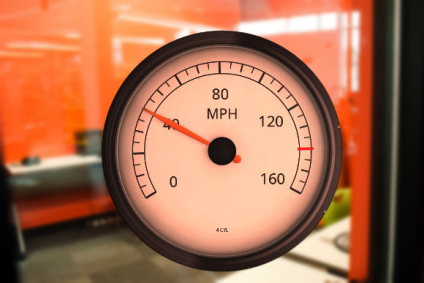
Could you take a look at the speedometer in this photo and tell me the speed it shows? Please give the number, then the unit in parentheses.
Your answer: 40 (mph)
